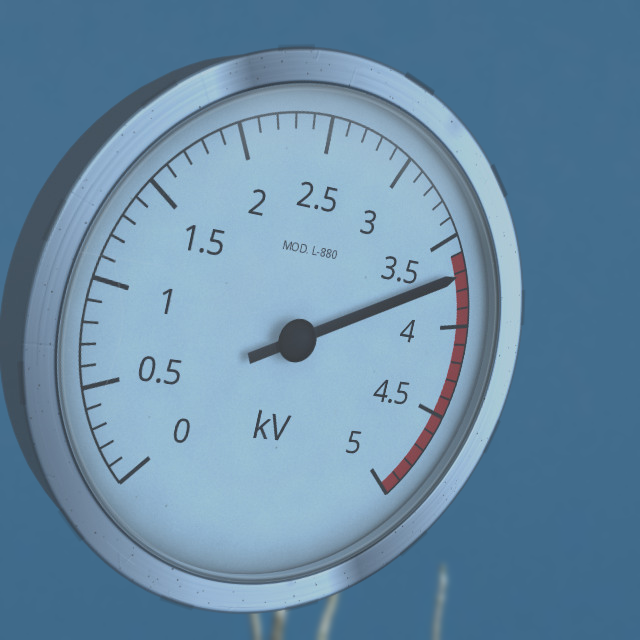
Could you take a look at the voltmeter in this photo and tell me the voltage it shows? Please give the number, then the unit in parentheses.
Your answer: 3.7 (kV)
